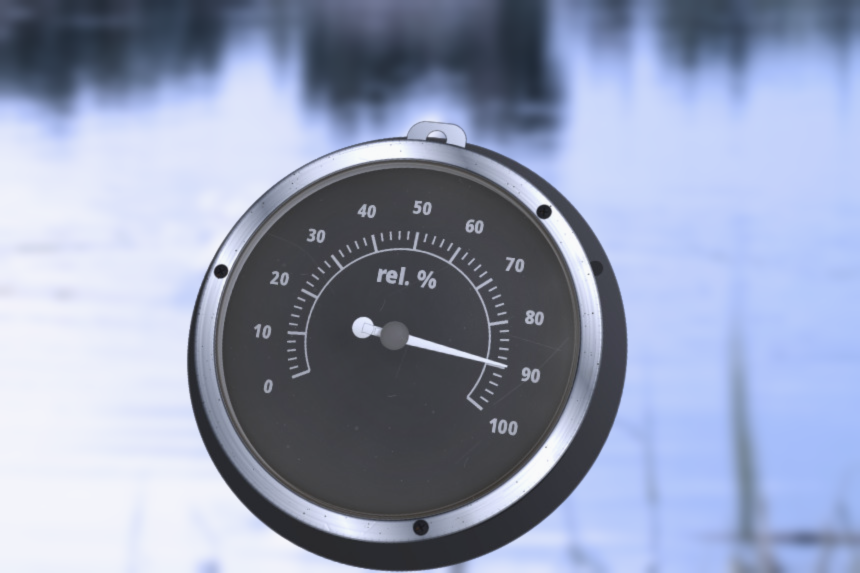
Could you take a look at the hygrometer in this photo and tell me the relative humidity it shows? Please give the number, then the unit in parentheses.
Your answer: 90 (%)
